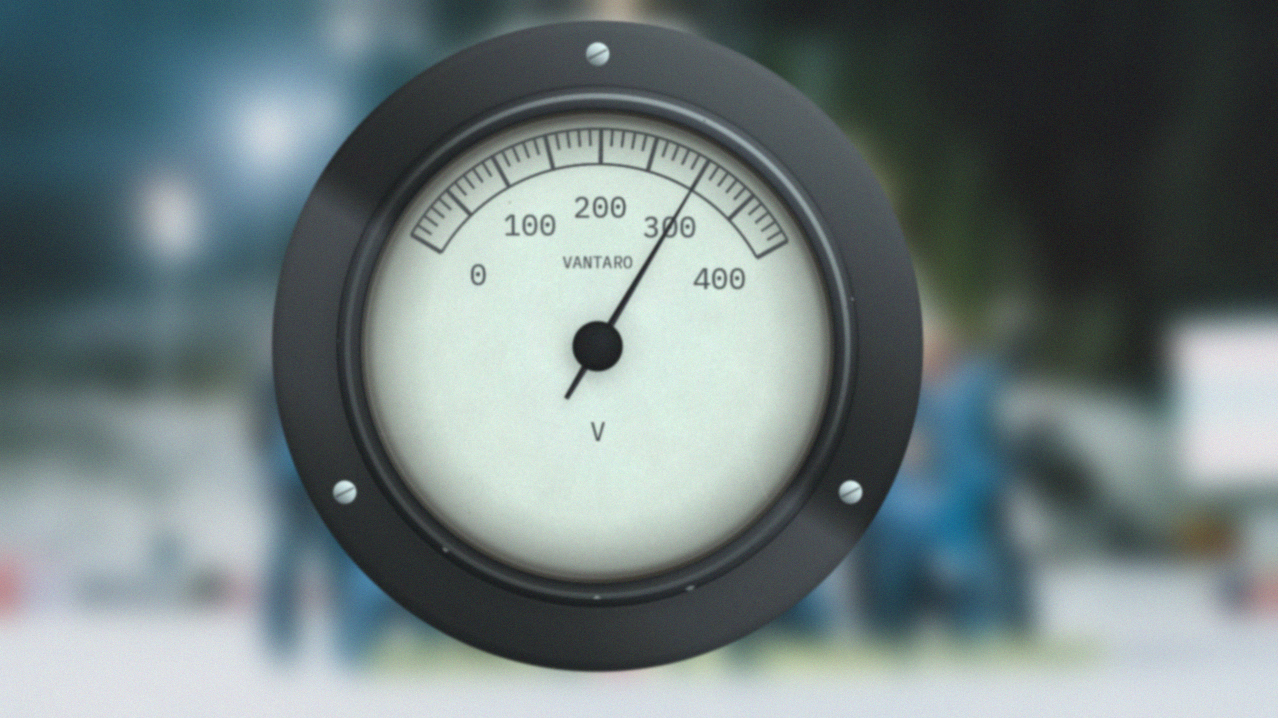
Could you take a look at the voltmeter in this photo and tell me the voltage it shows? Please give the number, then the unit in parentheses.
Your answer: 300 (V)
